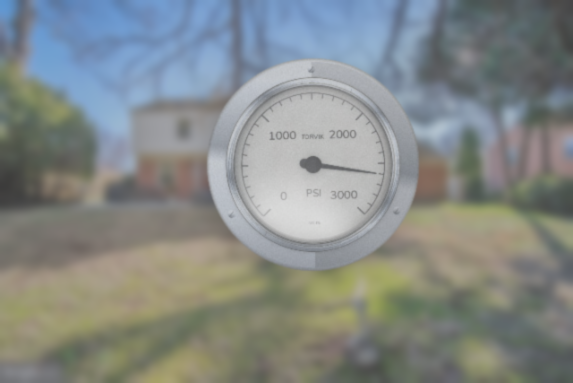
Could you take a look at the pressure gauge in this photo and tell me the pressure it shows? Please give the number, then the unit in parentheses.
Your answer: 2600 (psi)
